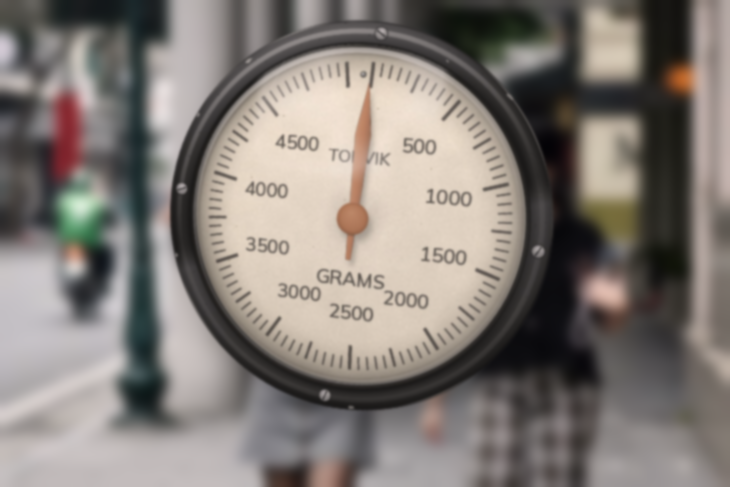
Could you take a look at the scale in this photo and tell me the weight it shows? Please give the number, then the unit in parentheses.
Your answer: 0 (g)
